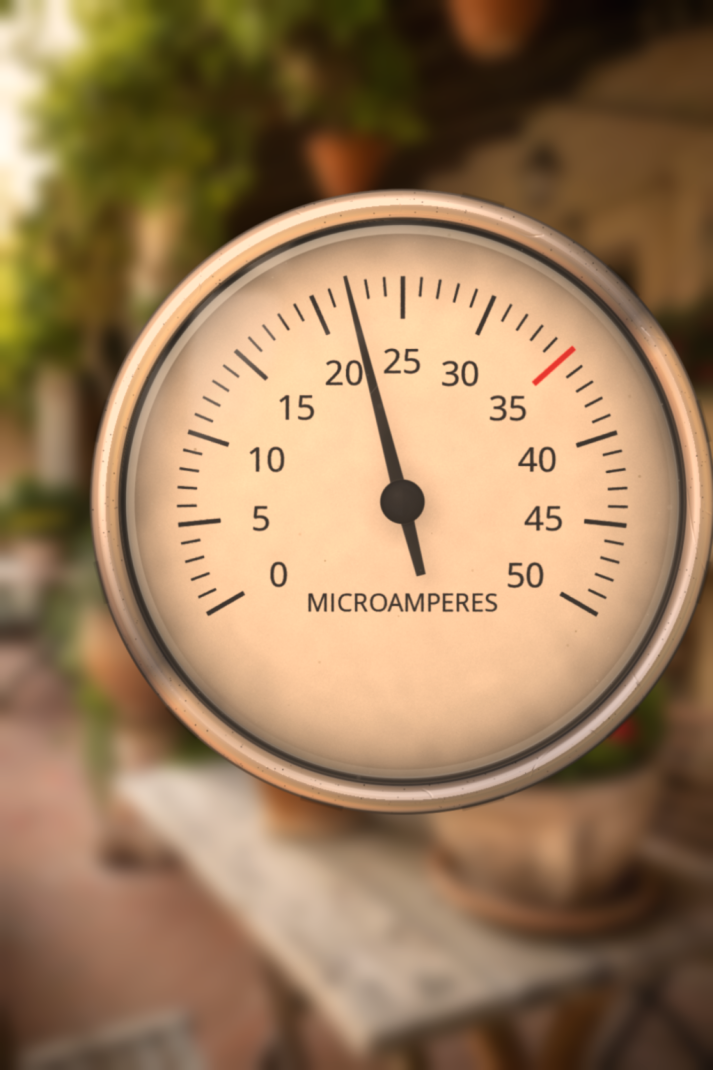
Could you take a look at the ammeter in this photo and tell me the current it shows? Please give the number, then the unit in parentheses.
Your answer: 22 (µA)
